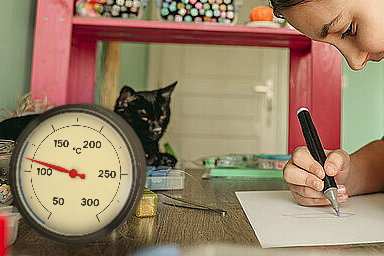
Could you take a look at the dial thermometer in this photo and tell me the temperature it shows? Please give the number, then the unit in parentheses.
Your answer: 112.5 (°C)
